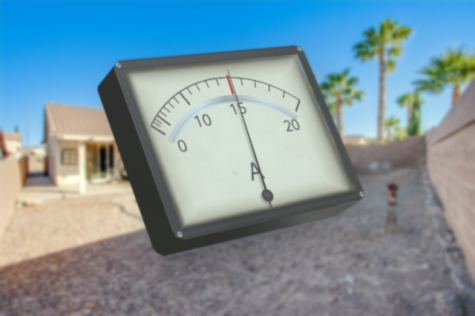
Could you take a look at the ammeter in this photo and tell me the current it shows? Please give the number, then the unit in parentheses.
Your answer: 15 (A)
